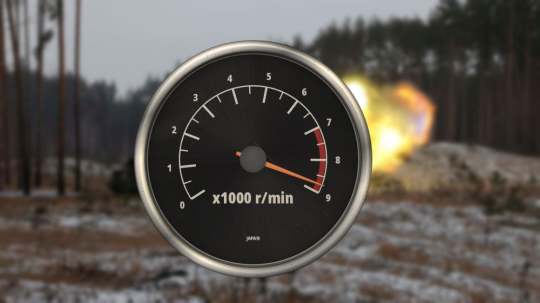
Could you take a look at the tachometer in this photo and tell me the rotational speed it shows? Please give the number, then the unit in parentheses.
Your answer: 8750 (rpm)
